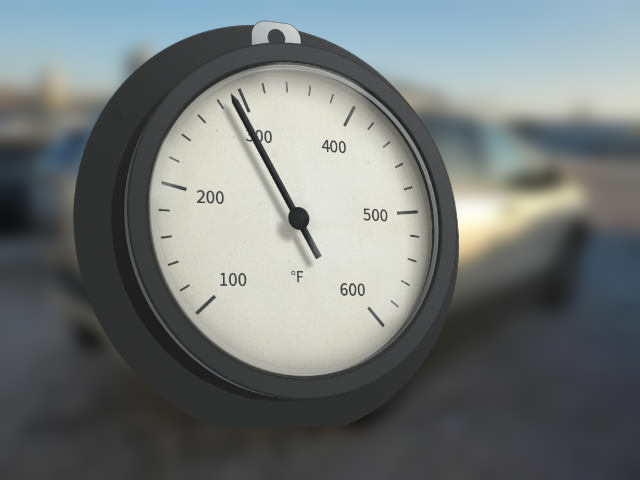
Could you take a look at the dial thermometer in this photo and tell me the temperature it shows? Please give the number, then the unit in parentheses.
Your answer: 290 (°F)
